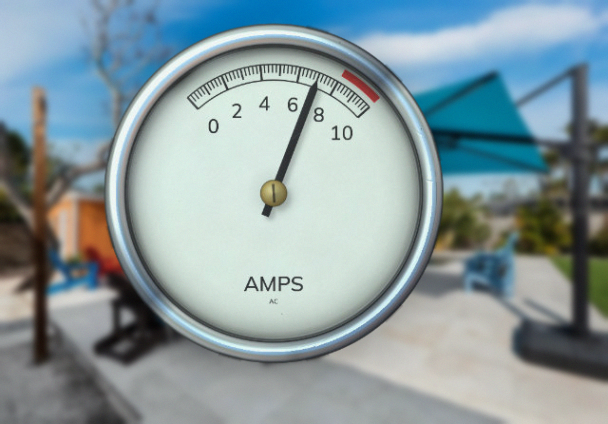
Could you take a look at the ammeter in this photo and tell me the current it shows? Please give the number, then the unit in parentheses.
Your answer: 7 (A)
